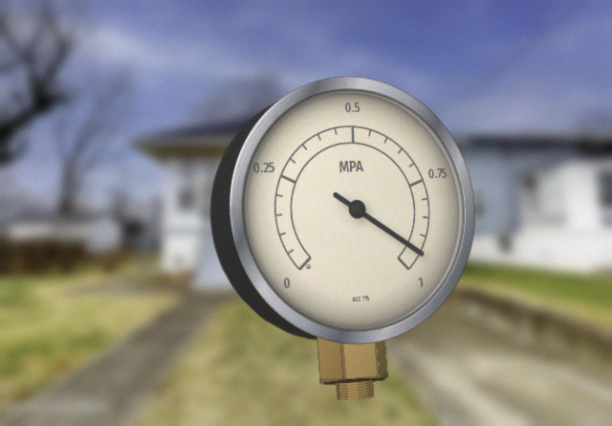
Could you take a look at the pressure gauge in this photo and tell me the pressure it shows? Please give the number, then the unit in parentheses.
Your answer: 0.95 (MPa)
